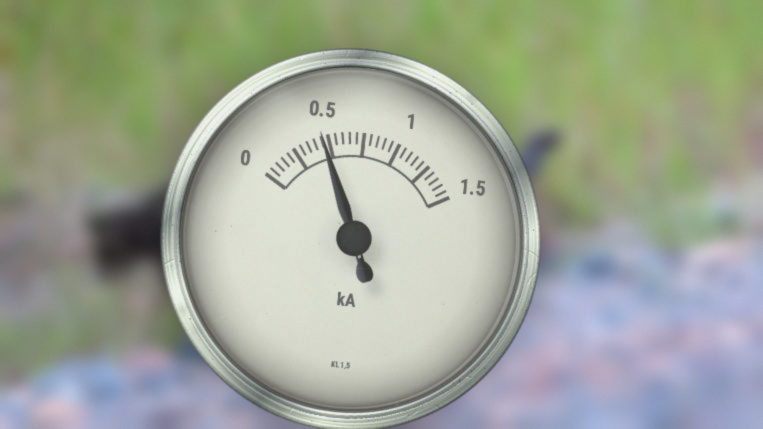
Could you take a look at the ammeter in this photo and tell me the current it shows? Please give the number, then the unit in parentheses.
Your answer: 0.45 (kA)
